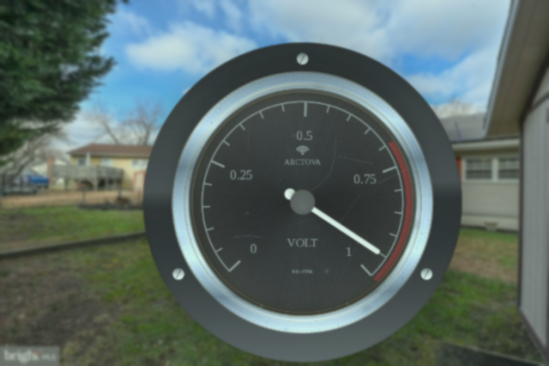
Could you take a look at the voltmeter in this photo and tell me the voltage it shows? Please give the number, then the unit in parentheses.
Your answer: 0.95 (V)
